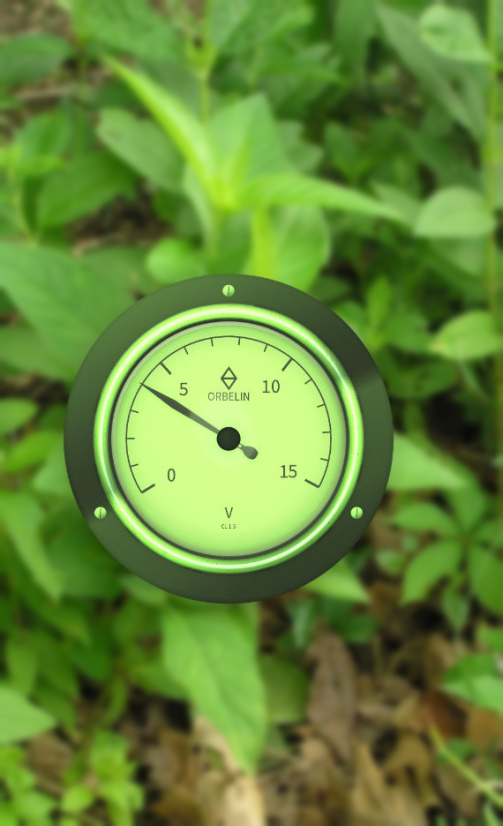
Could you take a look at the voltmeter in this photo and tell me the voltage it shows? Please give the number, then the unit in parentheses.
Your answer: 4 (V)
